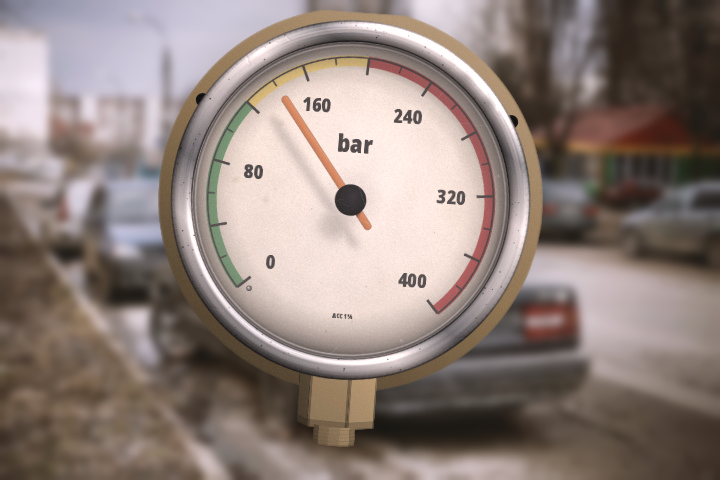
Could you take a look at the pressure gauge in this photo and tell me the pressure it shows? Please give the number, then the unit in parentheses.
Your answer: 140 (bar)
